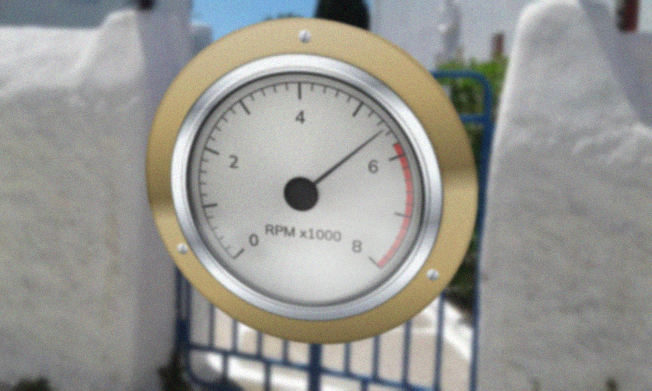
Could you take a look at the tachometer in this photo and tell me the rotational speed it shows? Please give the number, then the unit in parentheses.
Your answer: 5500 (rpm)
